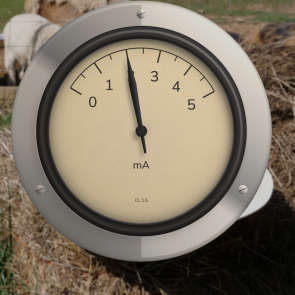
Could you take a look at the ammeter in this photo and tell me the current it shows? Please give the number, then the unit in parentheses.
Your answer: 2 (mA)
